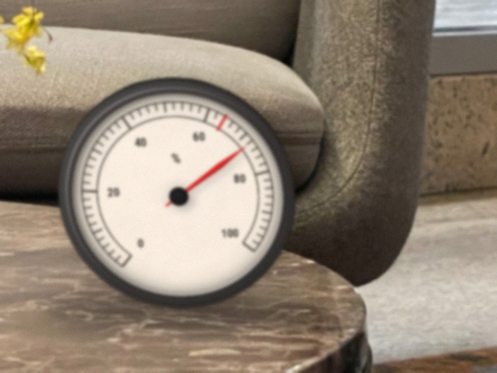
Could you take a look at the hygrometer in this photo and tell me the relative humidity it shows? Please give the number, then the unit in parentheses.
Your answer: 72 (%)
